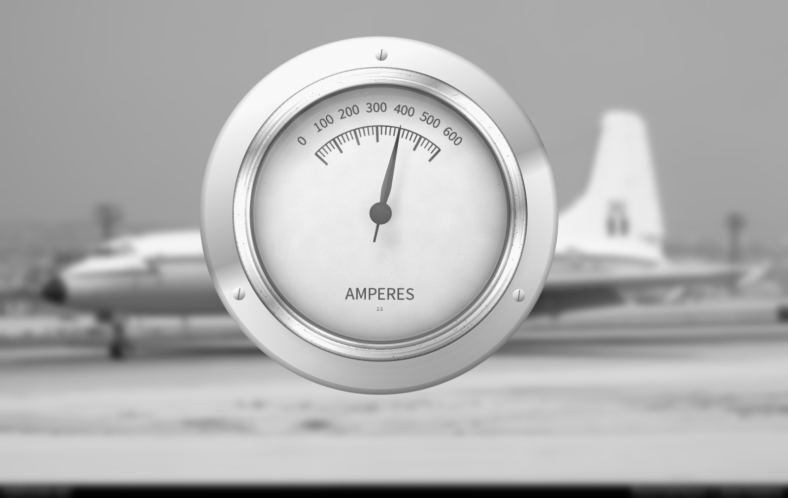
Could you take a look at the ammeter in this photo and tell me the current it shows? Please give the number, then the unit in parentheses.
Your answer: 400 (A)
